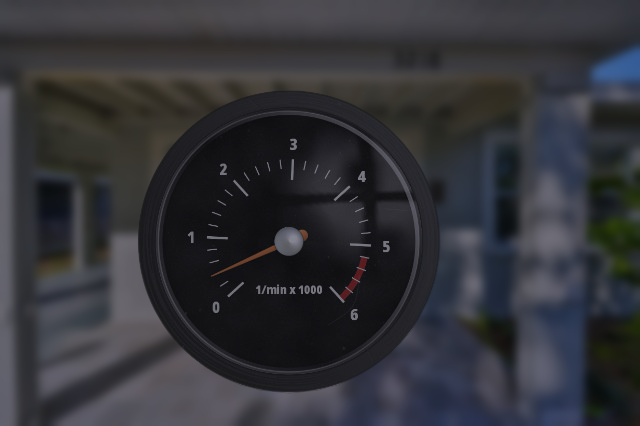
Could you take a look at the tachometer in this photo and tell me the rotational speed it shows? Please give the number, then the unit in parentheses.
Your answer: 400 (rpm)
